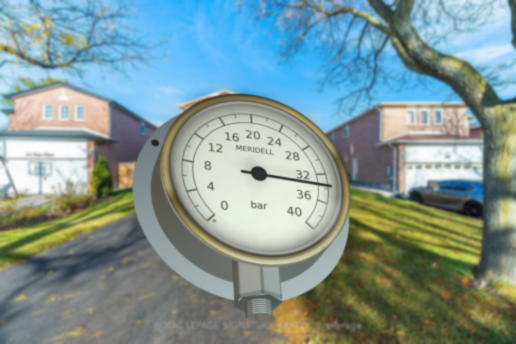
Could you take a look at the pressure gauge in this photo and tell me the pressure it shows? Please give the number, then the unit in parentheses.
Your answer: 34 (bar)
